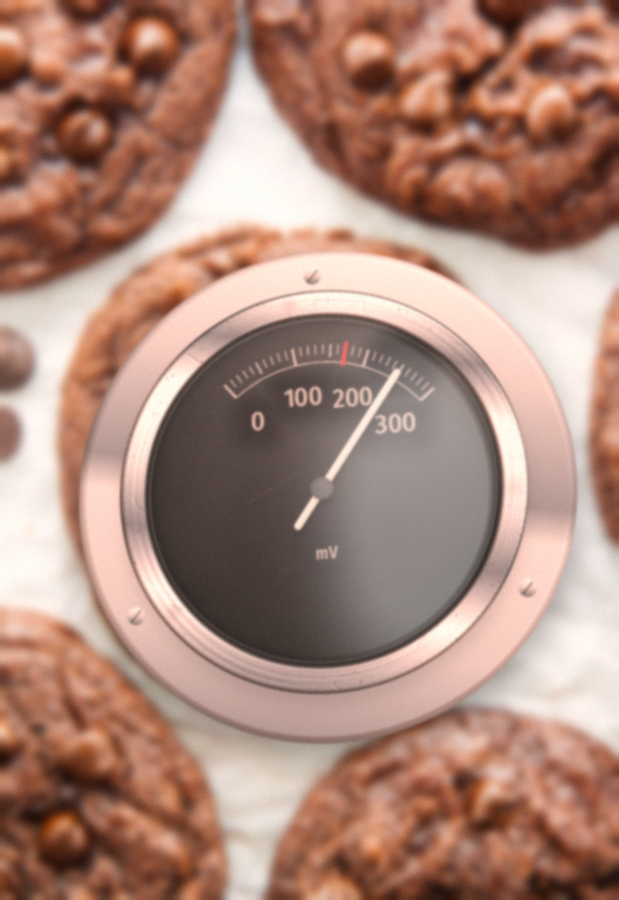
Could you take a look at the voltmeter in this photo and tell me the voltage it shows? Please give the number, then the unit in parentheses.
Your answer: 250 (mV)
